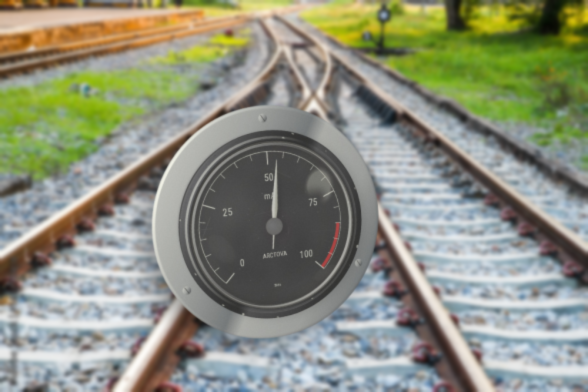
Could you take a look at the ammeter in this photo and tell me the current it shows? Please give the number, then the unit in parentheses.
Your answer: 52.5 (mA)
